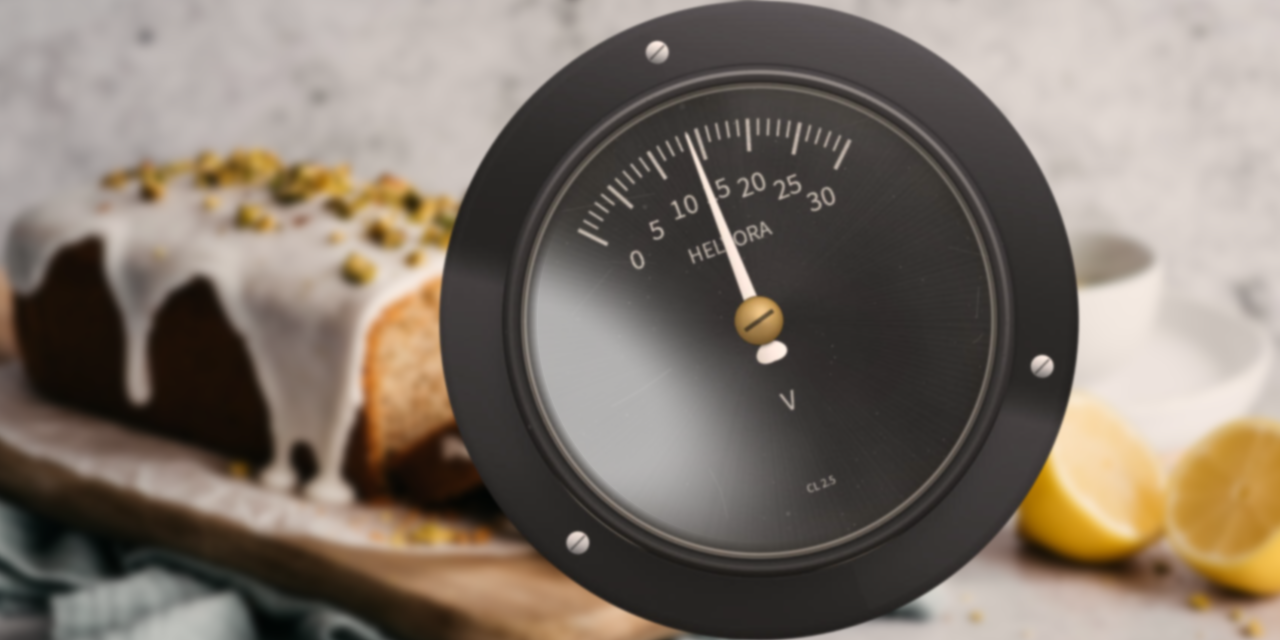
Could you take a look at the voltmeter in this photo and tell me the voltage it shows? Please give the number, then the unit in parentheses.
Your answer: 14 (V)
